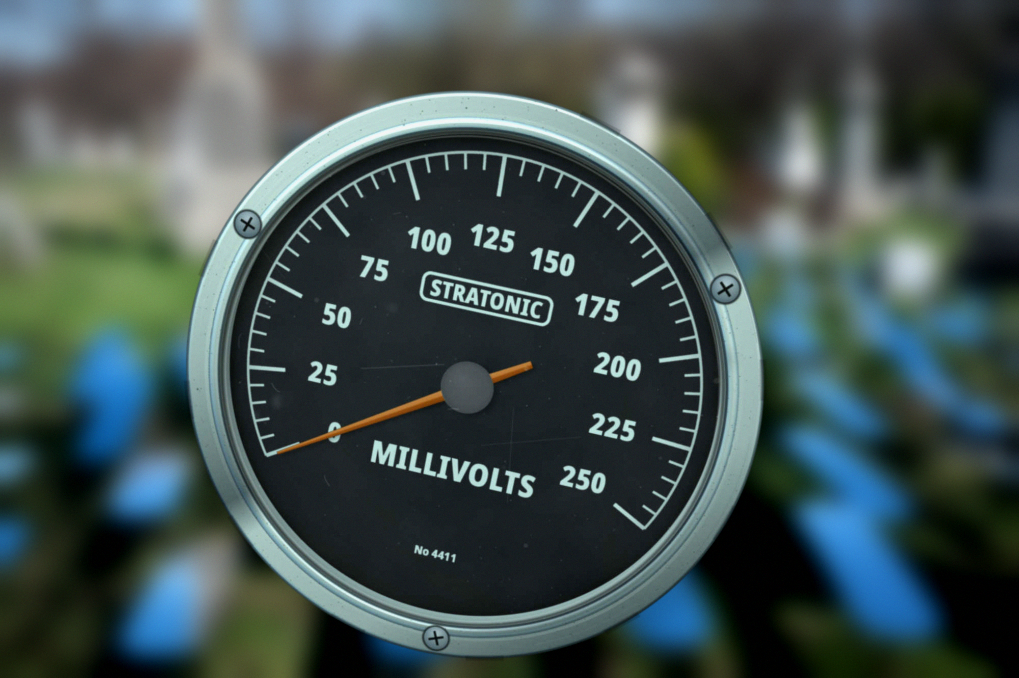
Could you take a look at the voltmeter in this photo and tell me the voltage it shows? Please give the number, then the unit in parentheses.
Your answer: 0 (mV)
